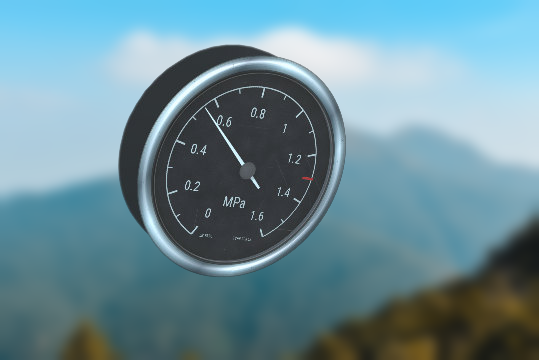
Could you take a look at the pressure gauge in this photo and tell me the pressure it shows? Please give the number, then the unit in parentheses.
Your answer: 0.55 (MPa)
